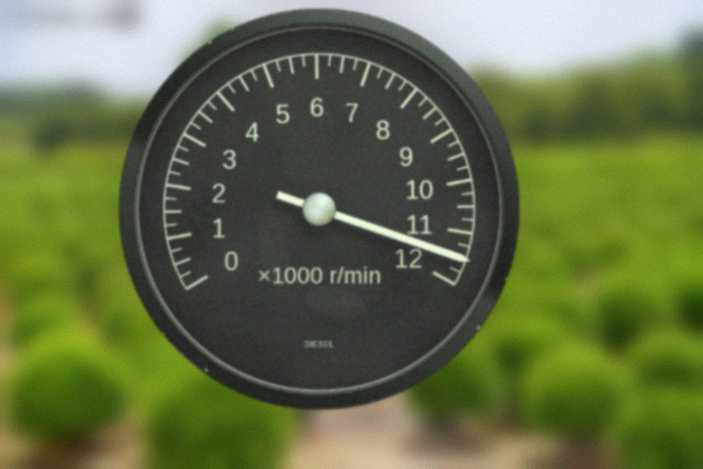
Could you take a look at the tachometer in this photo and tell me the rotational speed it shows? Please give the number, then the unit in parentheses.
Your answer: 11500 (rpm)
